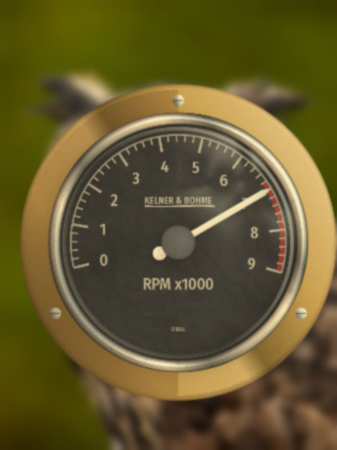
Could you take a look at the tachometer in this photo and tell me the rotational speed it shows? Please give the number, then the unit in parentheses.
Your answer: 7000 (rpm)
